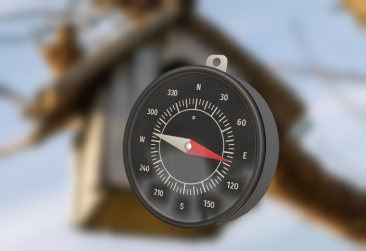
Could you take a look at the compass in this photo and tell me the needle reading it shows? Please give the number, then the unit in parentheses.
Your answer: 100 (°)
